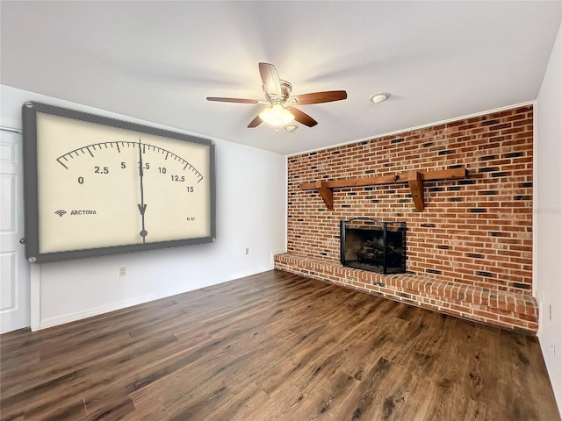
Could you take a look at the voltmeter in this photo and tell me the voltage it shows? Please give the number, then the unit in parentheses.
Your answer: 7 (V)
